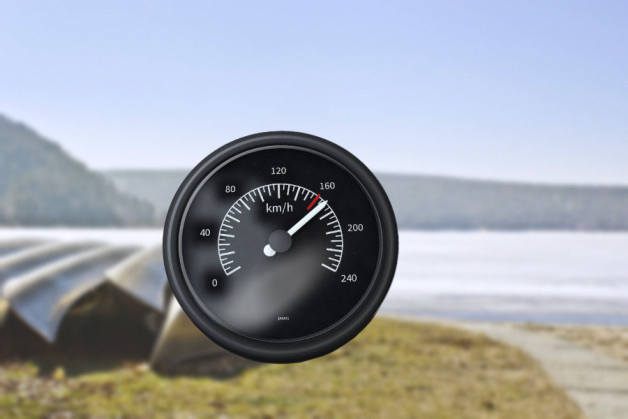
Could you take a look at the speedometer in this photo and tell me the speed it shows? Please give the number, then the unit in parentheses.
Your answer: 170 (km/h)
